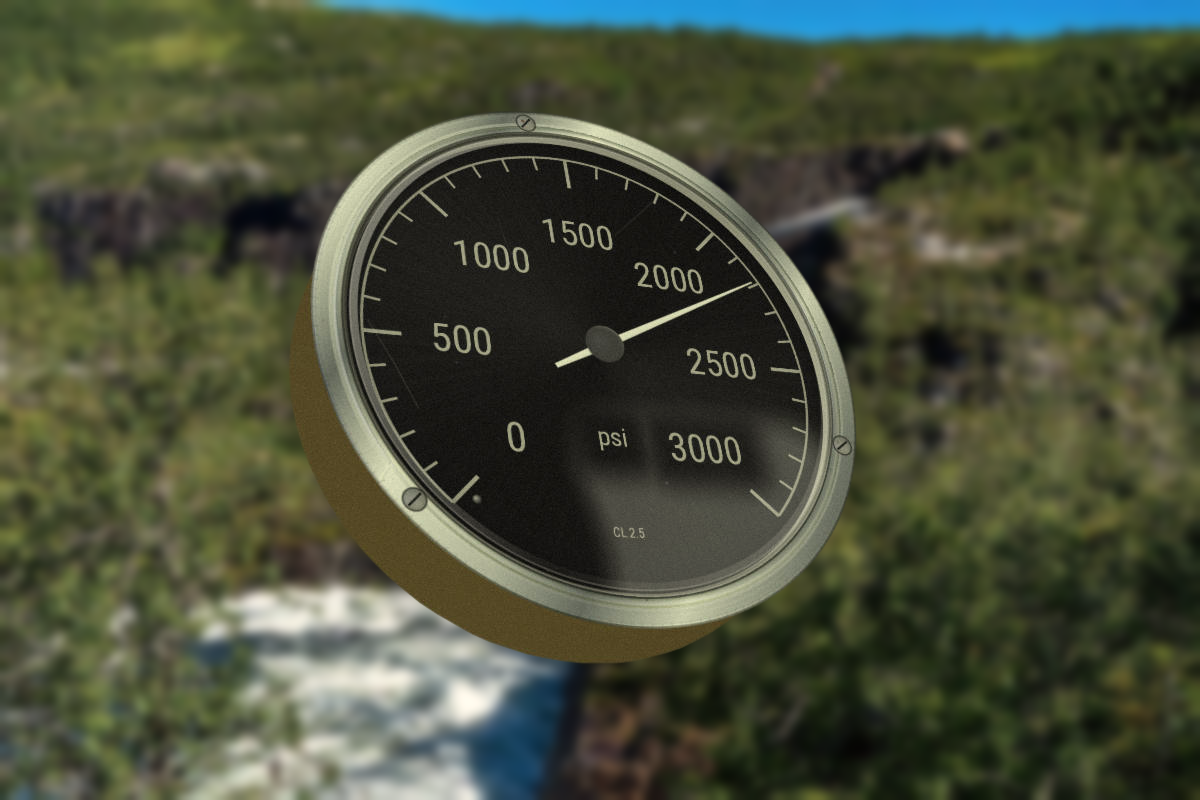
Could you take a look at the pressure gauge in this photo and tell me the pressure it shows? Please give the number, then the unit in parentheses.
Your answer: 2200 (psi)
